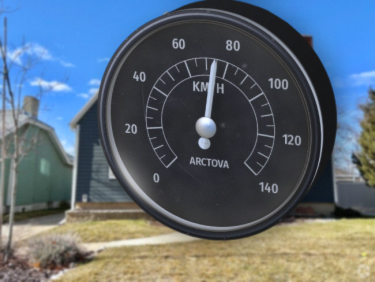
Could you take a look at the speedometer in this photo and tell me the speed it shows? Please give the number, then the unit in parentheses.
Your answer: 75 (km/h)
